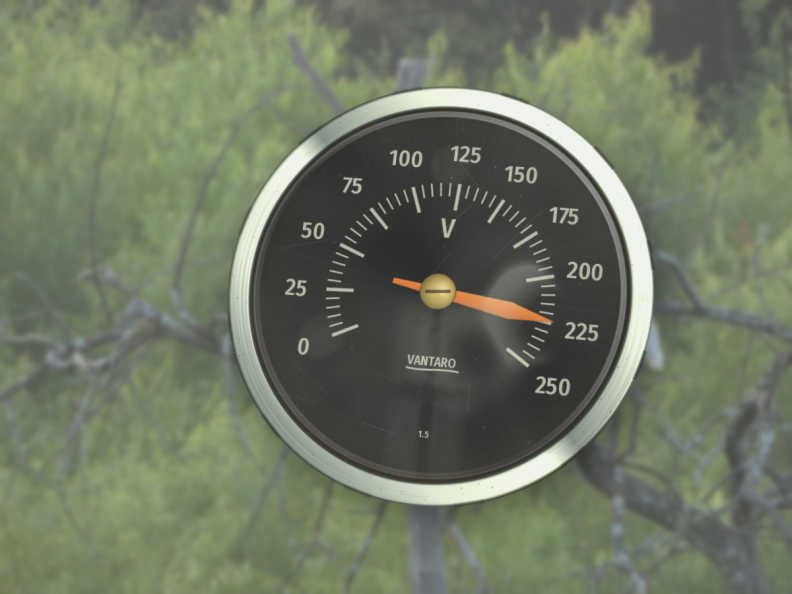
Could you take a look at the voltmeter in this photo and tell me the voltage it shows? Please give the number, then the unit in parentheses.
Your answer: 225 (V)
